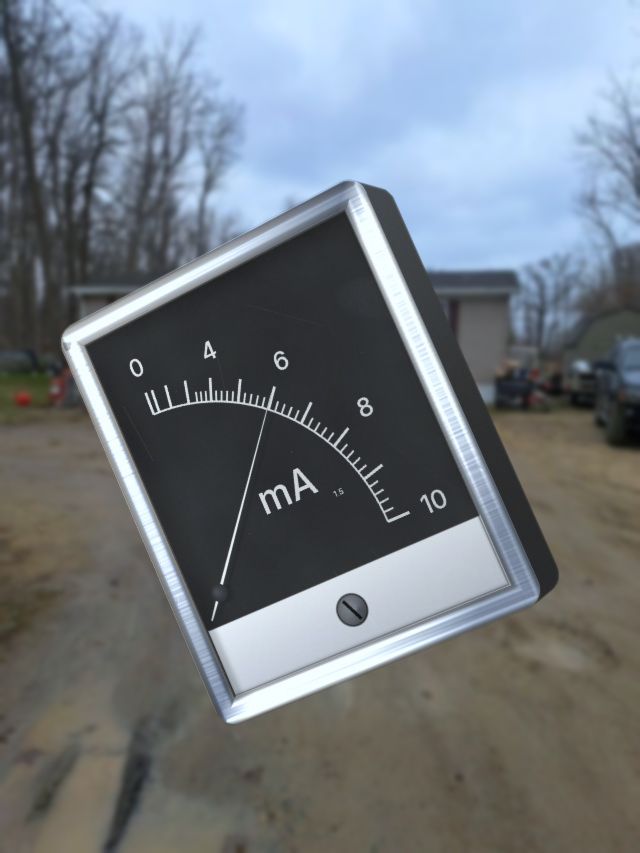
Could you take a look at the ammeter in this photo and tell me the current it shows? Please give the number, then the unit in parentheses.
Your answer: 6 (mA)
